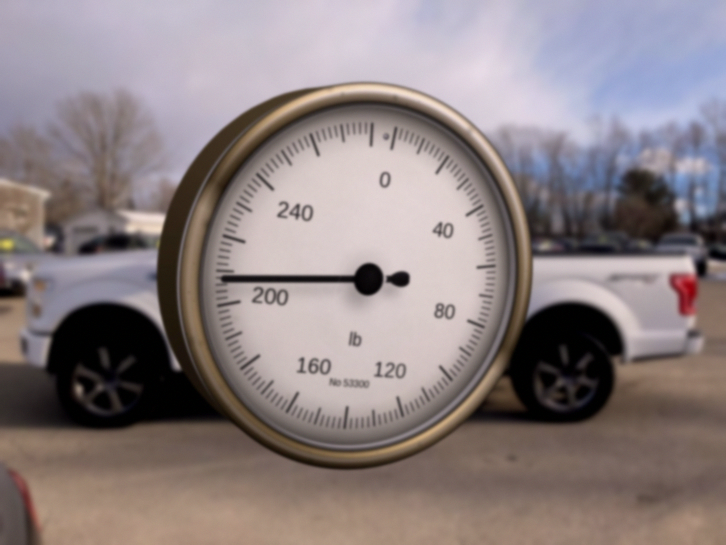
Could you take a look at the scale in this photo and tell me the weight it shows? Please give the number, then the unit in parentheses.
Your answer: 208 (lb)
